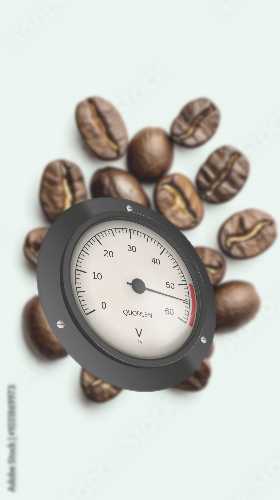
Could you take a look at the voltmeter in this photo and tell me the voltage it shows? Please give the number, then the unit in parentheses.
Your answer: 55 (V)
